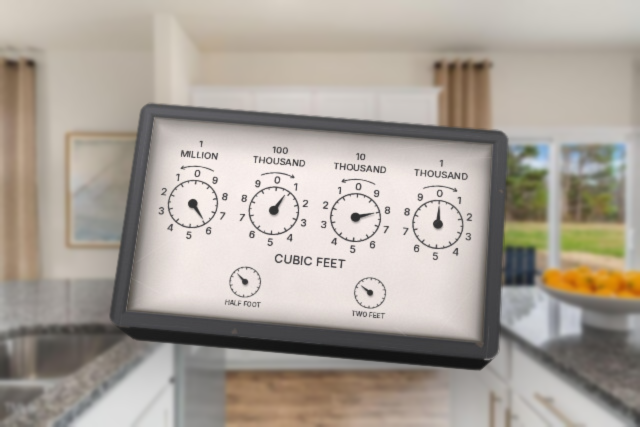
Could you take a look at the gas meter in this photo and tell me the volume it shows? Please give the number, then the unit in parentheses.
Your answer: 608000 (ft³)
